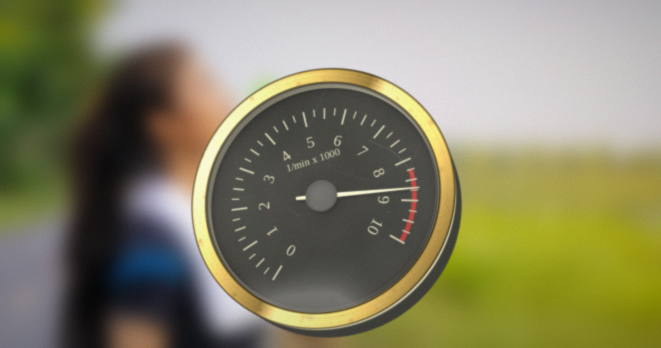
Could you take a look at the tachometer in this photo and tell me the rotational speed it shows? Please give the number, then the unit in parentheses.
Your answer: 8750 (rpm)
